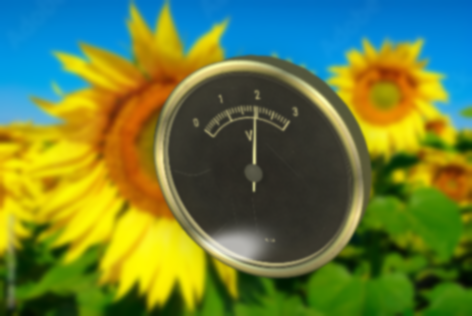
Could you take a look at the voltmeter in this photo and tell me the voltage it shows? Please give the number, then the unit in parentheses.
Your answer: 2 (V)
